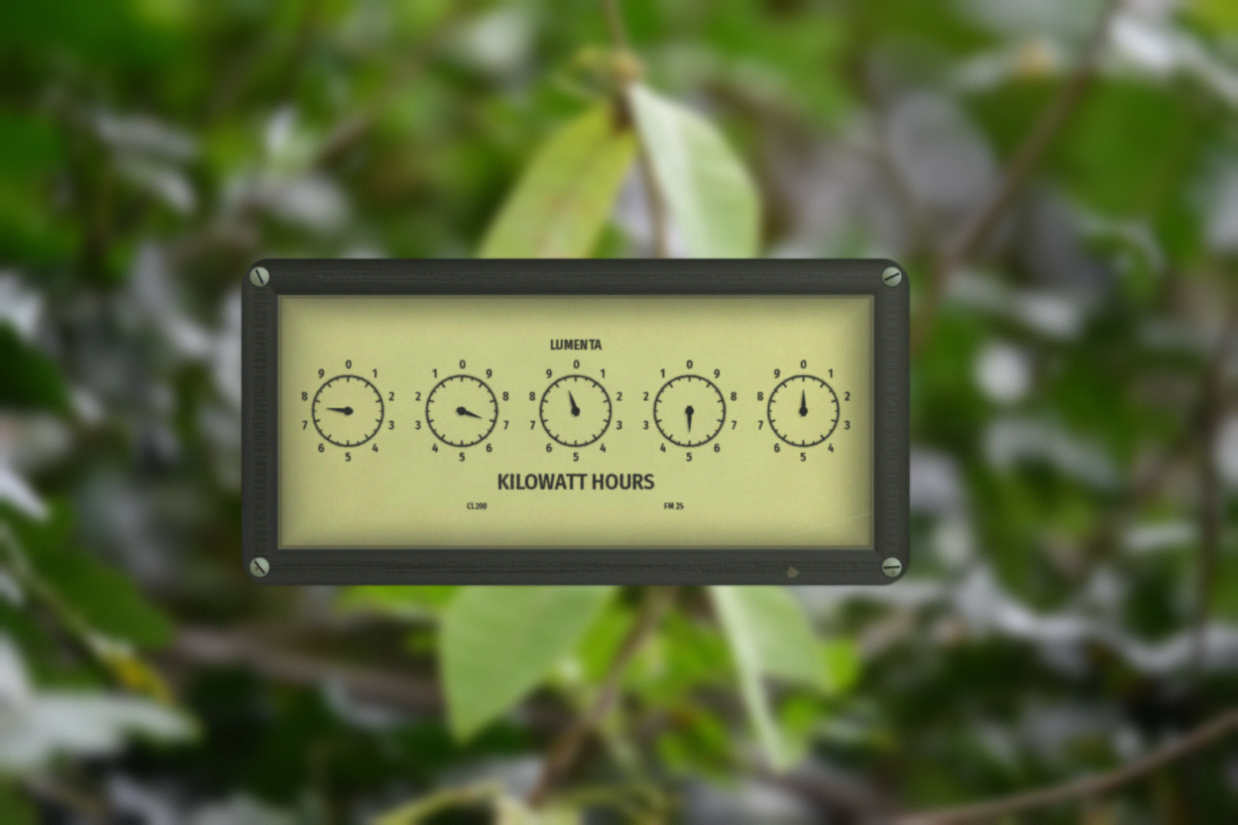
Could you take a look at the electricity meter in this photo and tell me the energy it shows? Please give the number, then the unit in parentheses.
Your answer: 76950 (kWh)
